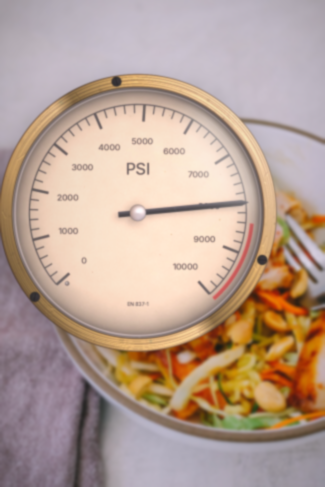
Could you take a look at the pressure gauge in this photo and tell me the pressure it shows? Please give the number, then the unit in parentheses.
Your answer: 8000 (psi)
